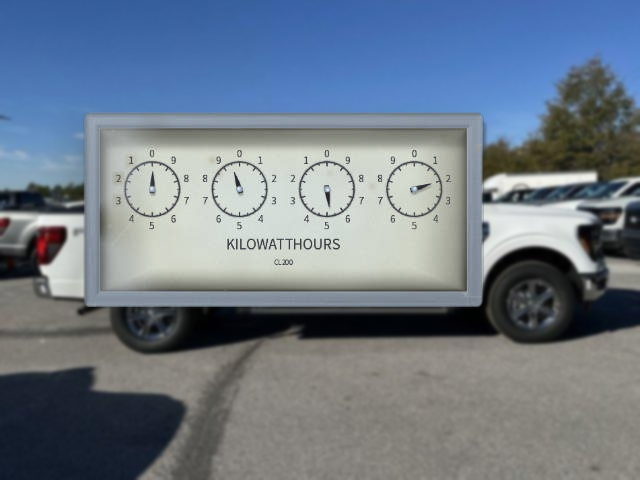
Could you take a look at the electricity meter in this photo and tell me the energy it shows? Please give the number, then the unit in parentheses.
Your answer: 9952 (kWh)
